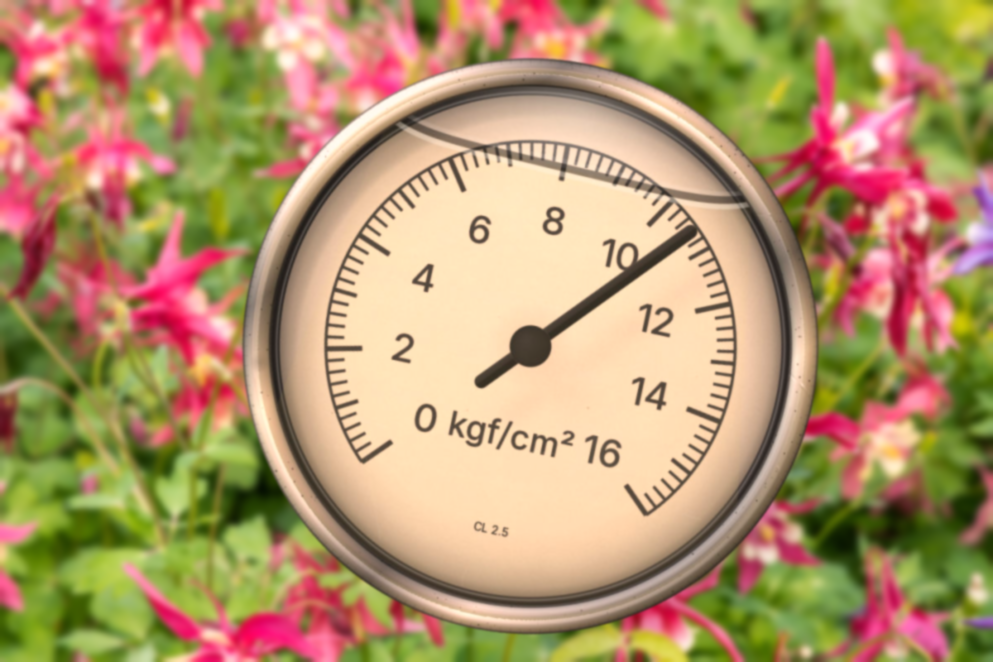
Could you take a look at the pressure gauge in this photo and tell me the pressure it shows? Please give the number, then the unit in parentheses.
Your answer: 10.6 (kg/cm²)
